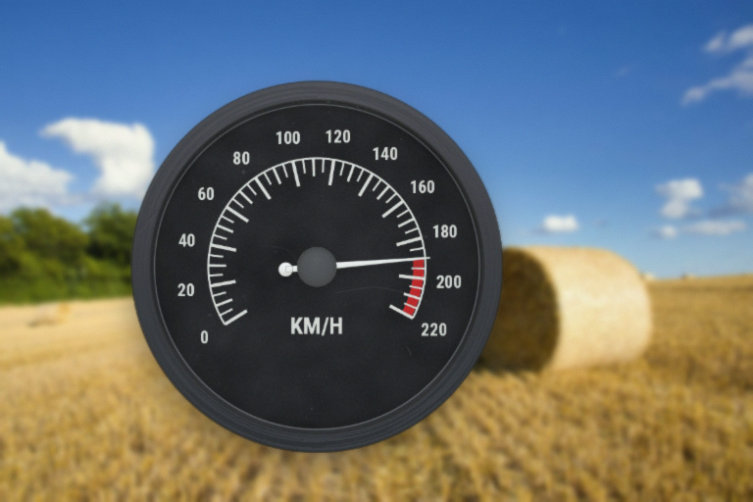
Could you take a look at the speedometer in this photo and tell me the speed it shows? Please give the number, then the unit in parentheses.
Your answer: 190 (km/h)
